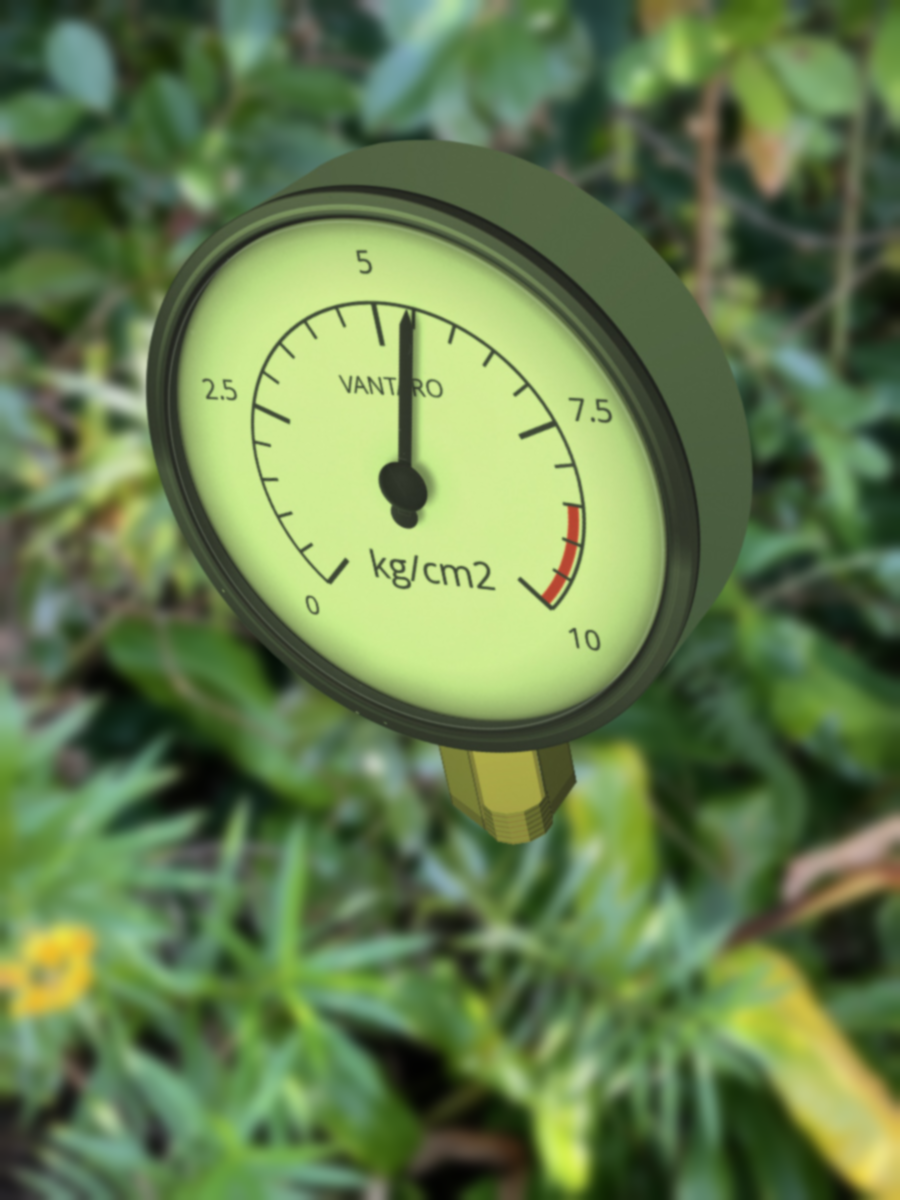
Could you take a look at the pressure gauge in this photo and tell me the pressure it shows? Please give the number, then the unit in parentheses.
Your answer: 5.5 (kg/cm²)
